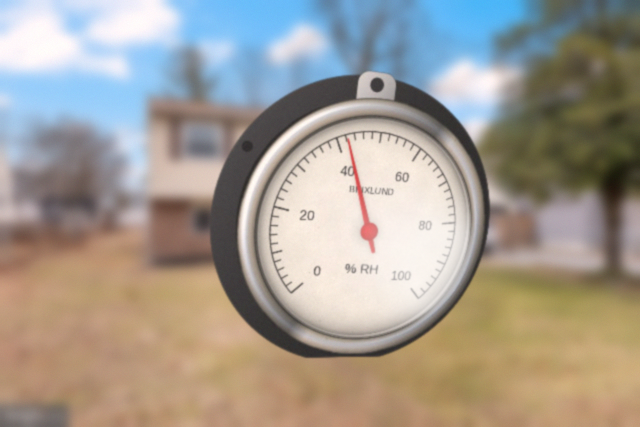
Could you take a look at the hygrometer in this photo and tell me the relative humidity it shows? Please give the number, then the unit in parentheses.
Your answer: 42 (%)
